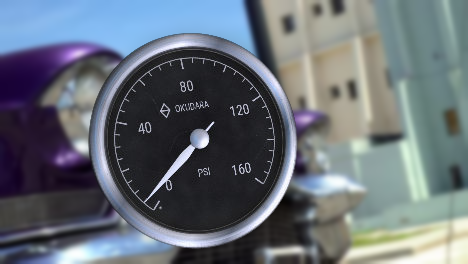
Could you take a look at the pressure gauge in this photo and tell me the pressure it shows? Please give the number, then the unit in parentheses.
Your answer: 5 (psi)
